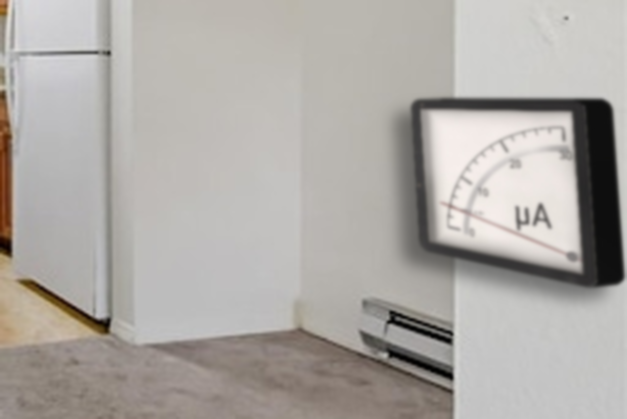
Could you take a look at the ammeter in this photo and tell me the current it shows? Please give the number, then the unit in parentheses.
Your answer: 4 (µA)
